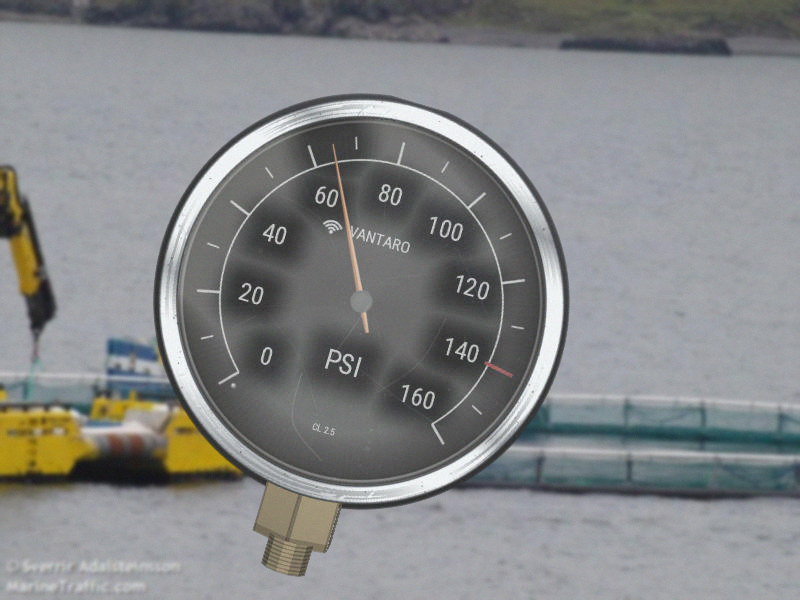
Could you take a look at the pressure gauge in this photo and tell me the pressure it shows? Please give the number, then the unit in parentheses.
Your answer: 65 (psi)
